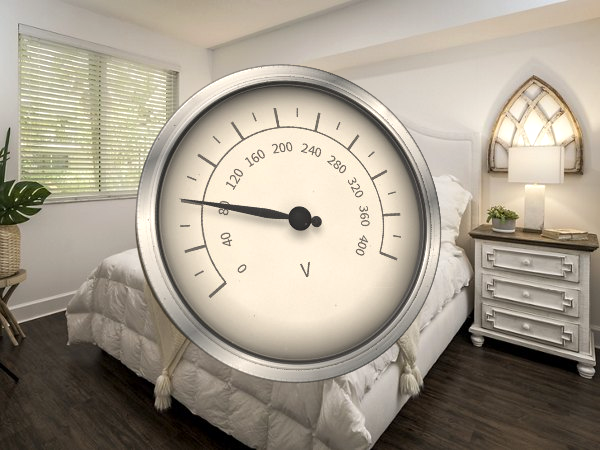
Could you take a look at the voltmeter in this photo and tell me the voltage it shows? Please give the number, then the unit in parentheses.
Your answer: 80 (V)
